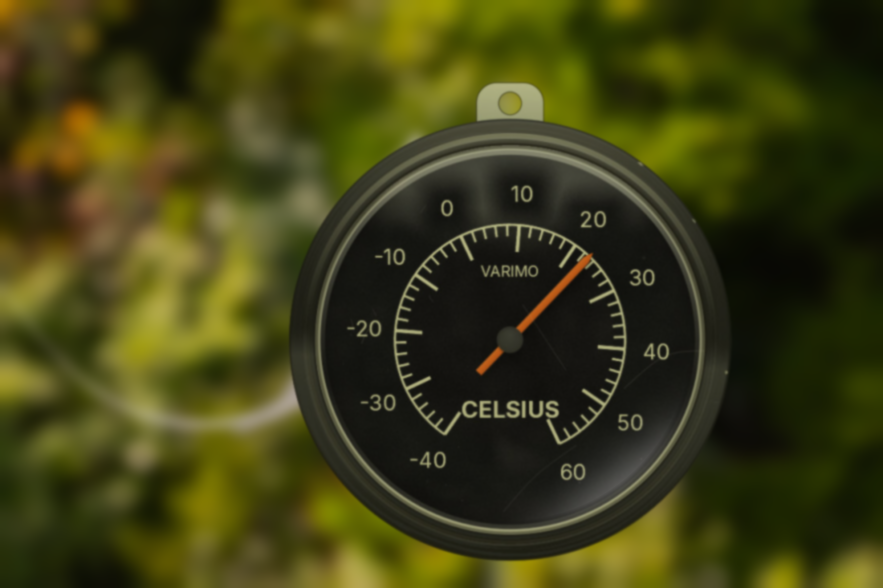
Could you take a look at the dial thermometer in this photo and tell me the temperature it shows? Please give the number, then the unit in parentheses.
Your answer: 23 (°C)
